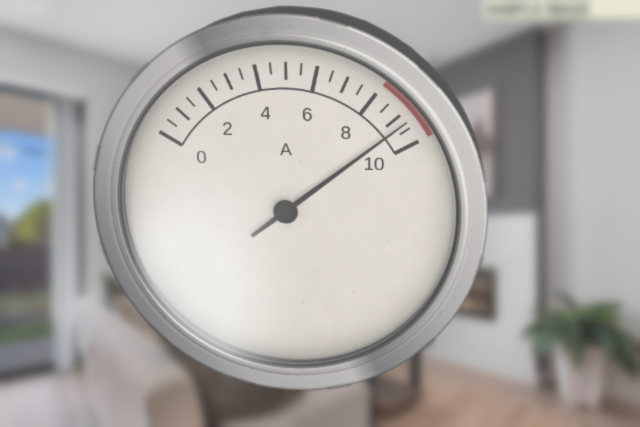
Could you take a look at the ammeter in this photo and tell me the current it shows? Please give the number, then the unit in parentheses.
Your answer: 9.25 (A)
